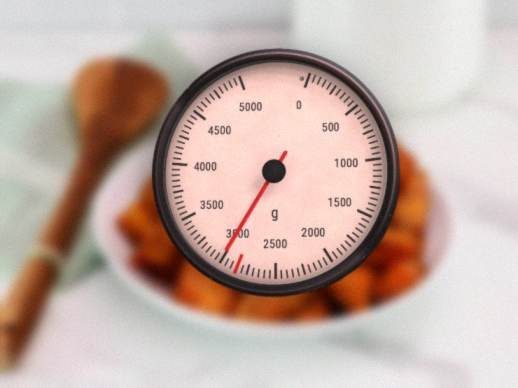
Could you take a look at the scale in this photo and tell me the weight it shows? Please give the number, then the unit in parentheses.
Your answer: 3000 (g)
